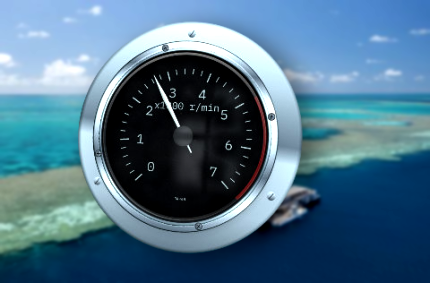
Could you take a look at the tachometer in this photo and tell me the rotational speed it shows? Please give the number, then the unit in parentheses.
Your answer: 2700 (rpm)
